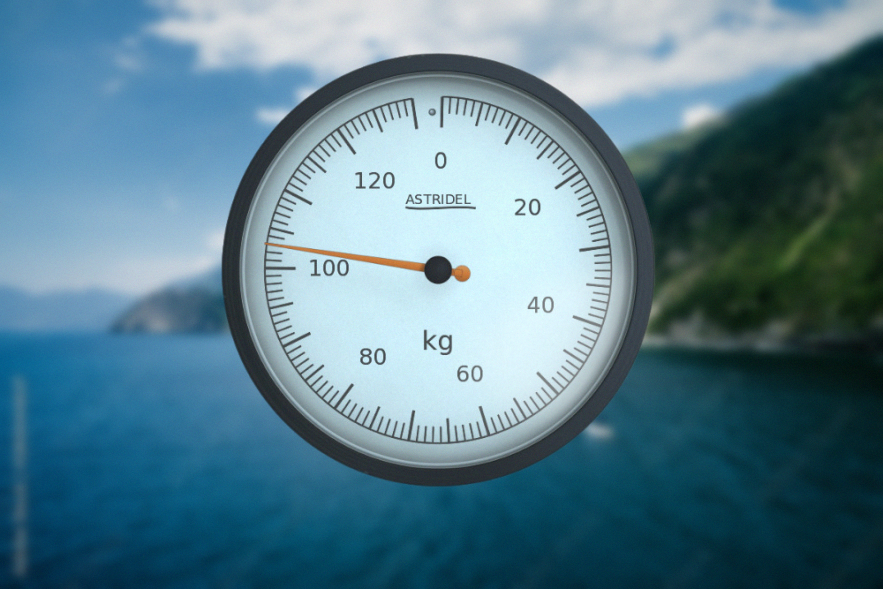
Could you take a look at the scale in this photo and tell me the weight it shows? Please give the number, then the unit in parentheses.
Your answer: 103 (kg)
